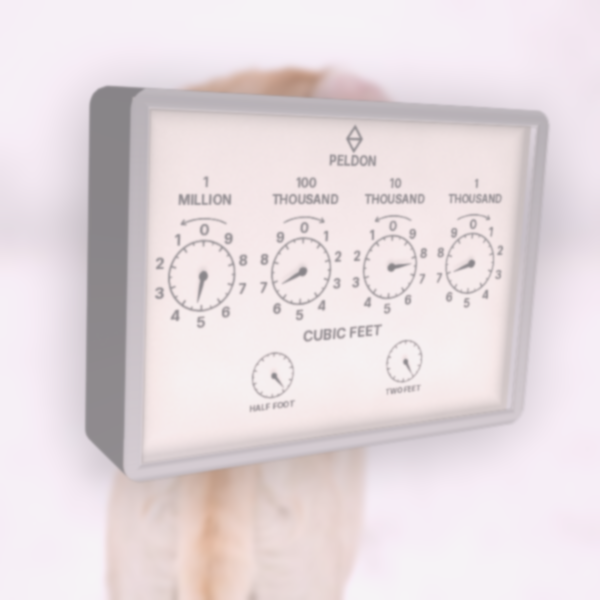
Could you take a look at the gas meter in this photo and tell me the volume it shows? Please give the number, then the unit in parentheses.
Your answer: 467700 (ft³)
